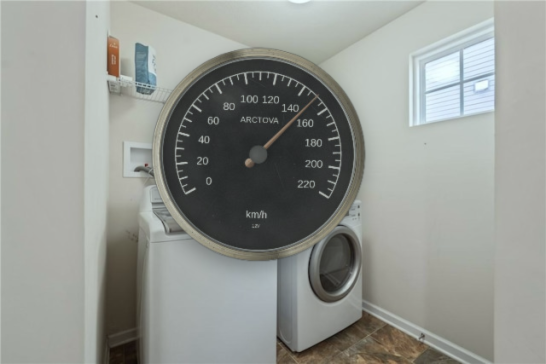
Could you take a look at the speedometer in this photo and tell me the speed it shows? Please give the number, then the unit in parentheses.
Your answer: 150 (km/h)
